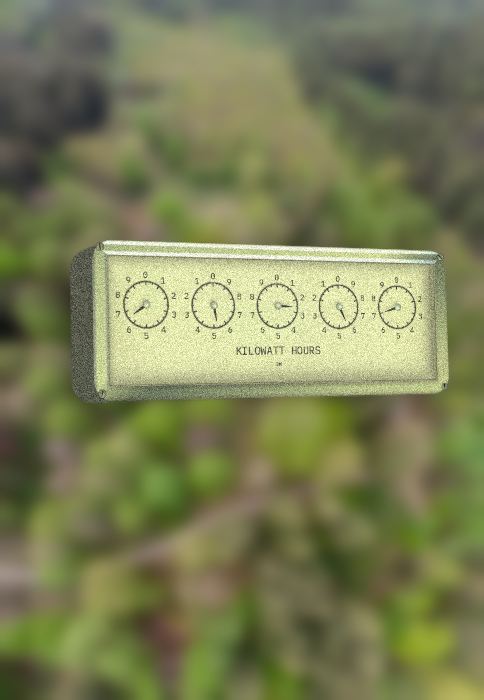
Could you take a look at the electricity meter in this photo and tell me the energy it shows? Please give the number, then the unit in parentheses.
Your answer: 65257 (kWh)
